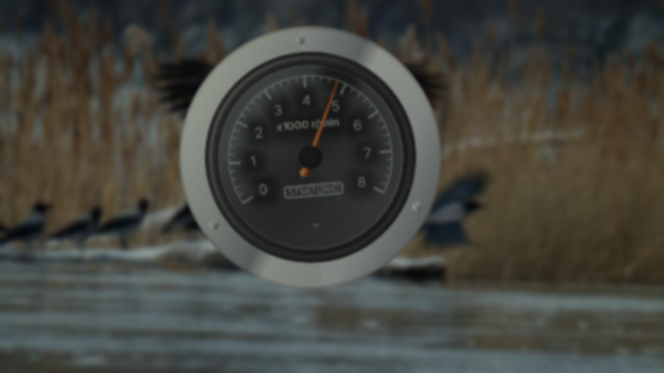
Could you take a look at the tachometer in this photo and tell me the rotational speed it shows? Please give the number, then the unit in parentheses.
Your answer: 4800 (rpm)
